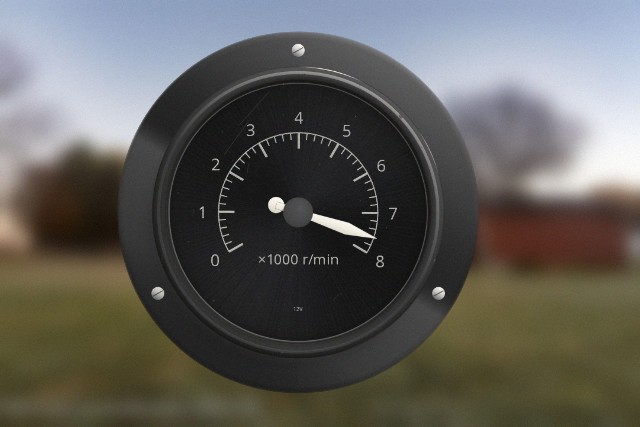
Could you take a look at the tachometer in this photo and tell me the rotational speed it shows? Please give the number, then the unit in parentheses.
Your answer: 7600 (rpm)
